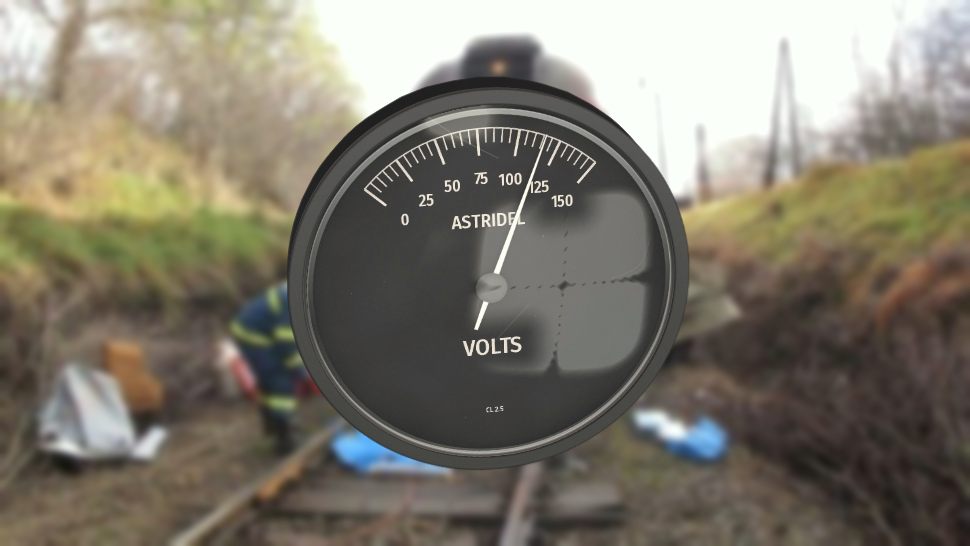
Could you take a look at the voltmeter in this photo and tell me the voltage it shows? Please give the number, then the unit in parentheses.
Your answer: 115 (V)
